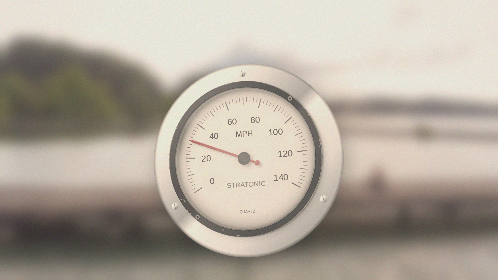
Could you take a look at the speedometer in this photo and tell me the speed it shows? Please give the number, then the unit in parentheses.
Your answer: 30 (mph)
